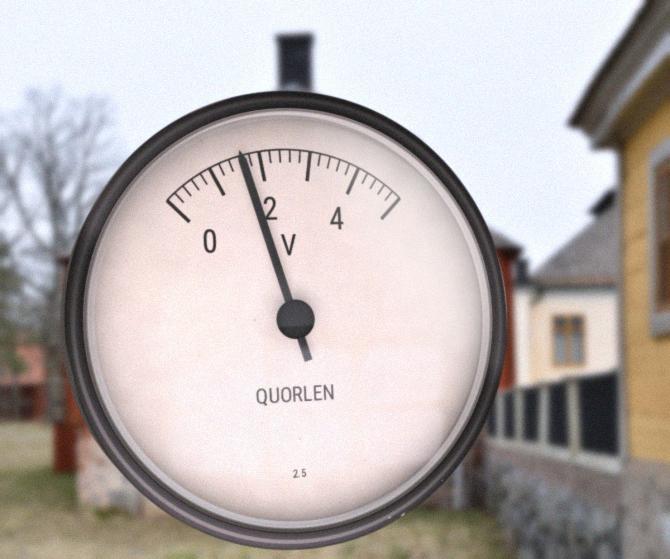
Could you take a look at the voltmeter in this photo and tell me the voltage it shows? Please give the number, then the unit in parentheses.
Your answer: 1.6 (V)
